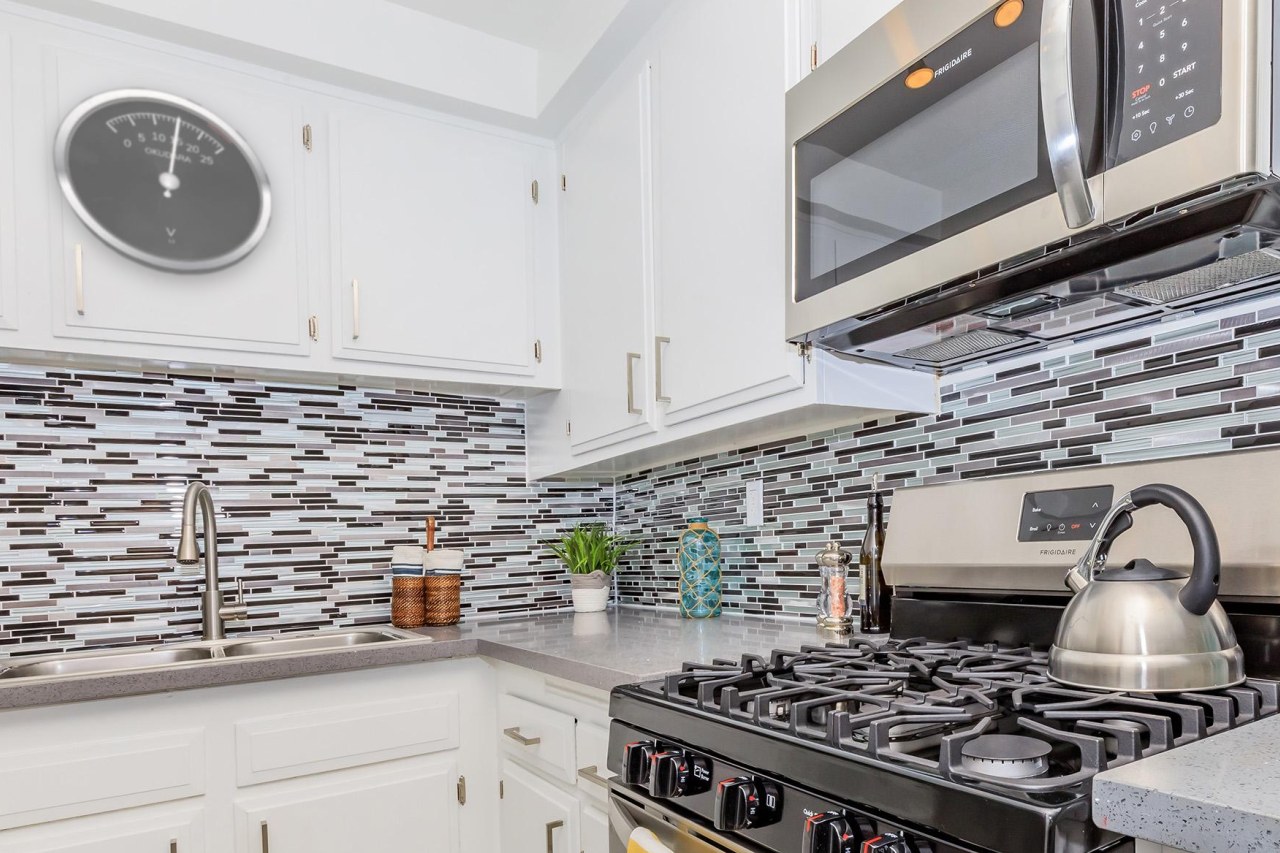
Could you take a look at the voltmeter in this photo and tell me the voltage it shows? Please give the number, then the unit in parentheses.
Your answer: 15 (V)
